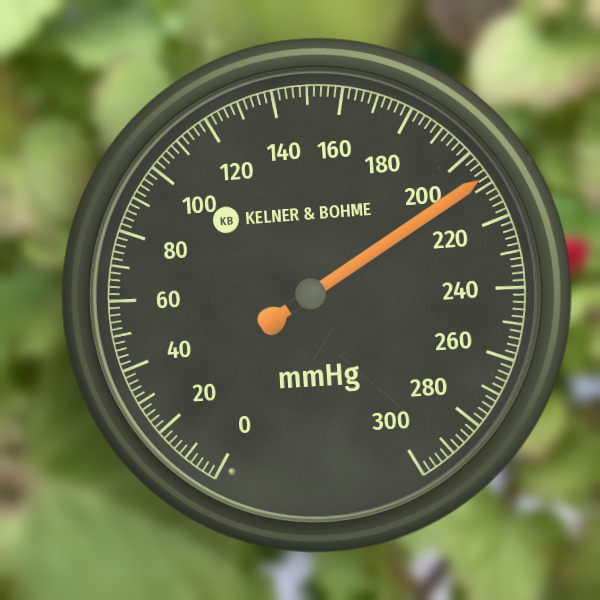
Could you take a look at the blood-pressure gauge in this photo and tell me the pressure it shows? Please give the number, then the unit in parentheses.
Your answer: 208 (mmHg)
